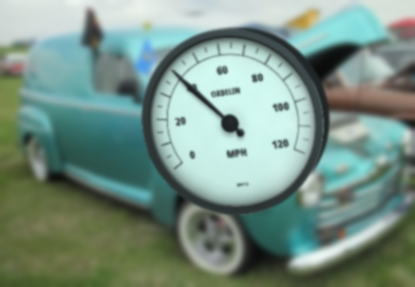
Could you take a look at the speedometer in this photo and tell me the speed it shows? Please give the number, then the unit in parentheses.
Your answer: 40 (mph)
